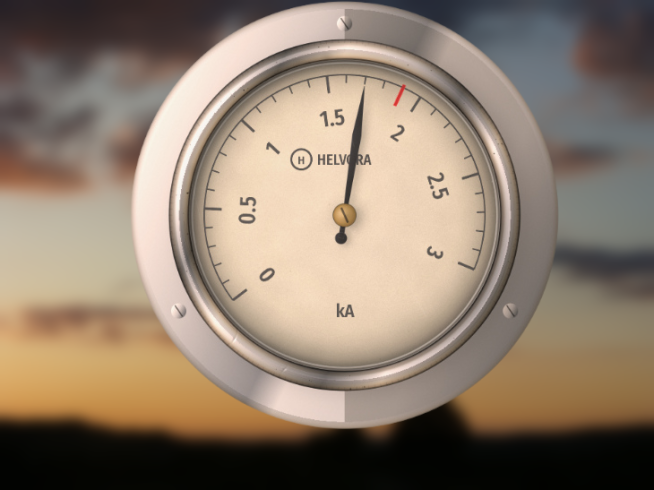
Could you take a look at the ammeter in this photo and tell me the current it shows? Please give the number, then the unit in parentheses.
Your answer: 1.7 (kA)
